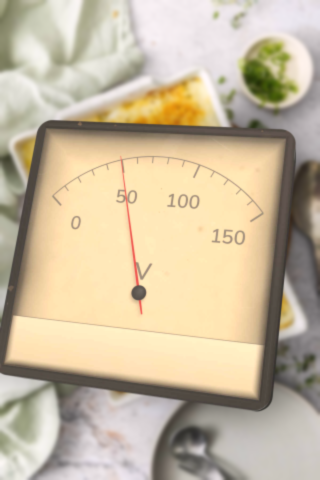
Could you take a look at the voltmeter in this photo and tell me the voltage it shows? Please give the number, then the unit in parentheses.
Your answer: 50 (V)
